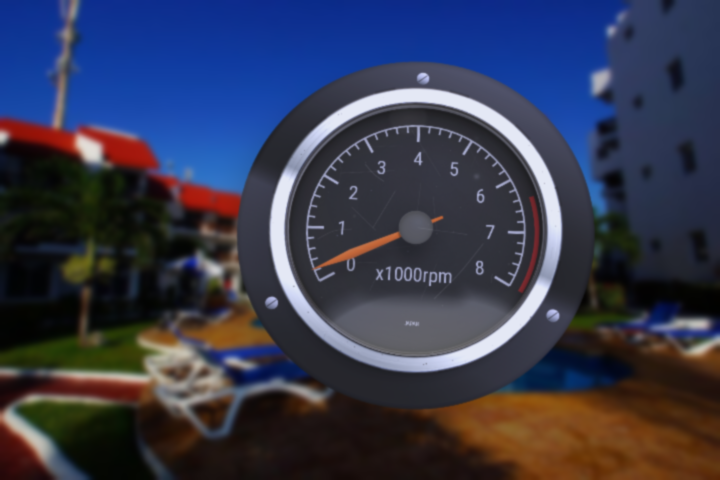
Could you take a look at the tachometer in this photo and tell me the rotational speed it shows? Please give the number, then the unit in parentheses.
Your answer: 200 (rpm)
